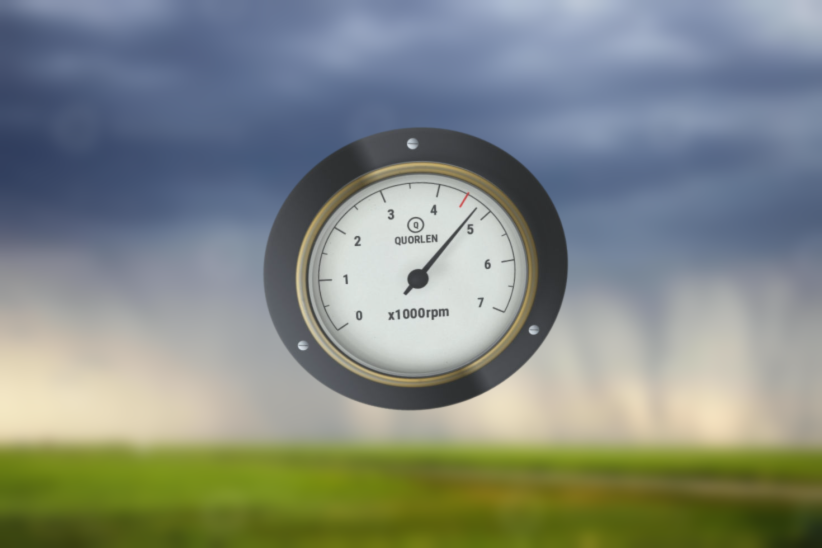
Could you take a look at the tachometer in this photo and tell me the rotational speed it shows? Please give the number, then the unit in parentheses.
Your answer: 4750 (rpm)
